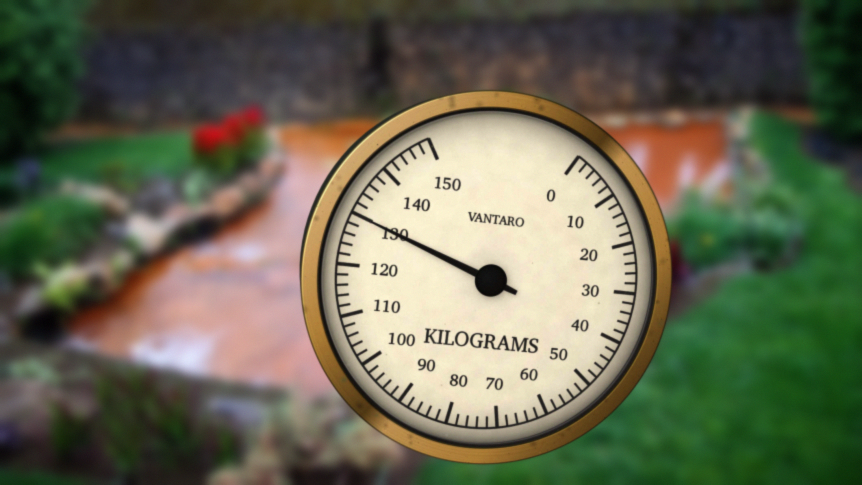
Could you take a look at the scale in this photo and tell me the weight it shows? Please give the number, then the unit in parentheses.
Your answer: 130 (kg)
